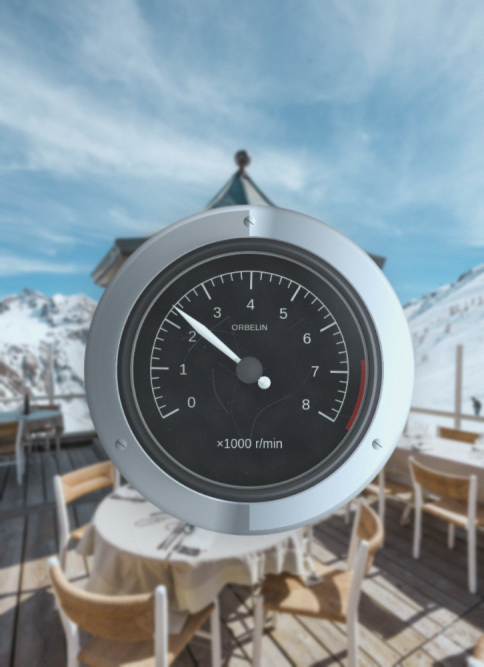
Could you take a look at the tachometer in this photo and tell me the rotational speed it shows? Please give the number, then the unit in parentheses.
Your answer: 2300 (rpm)
